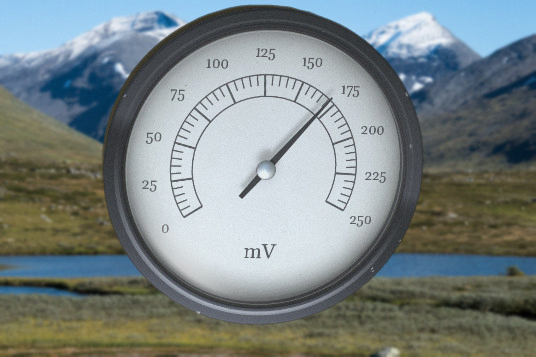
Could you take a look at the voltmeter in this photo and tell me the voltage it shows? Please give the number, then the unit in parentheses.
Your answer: 170 (mV)
